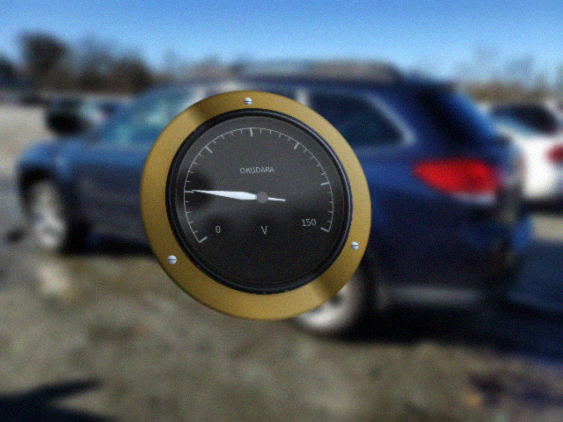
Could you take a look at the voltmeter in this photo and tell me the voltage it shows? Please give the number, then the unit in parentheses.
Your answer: 25 (V)
